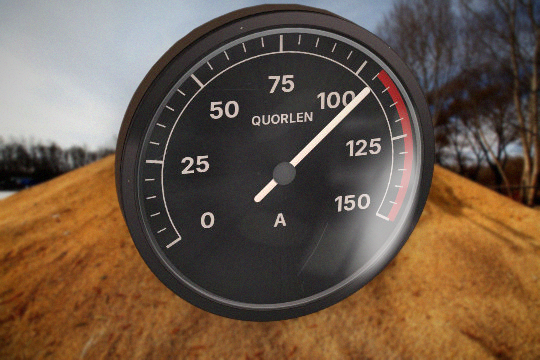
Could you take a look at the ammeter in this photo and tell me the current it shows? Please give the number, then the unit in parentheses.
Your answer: 105 (A)
